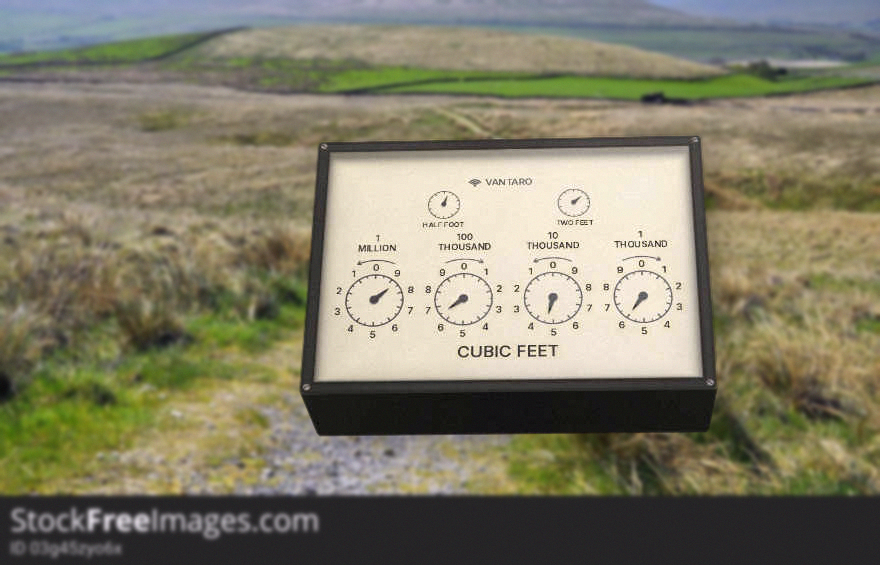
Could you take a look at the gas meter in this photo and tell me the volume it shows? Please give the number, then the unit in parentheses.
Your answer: 864600 (ft³)
